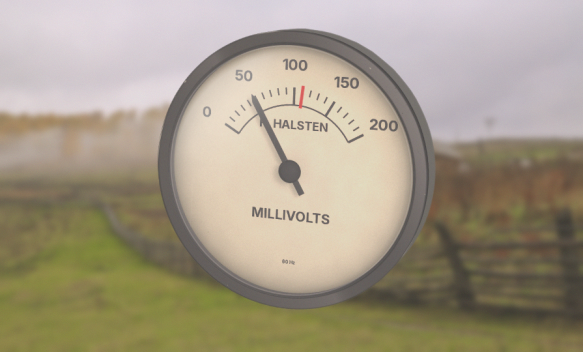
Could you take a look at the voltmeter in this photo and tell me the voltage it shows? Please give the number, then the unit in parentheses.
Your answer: 50 (mV)
